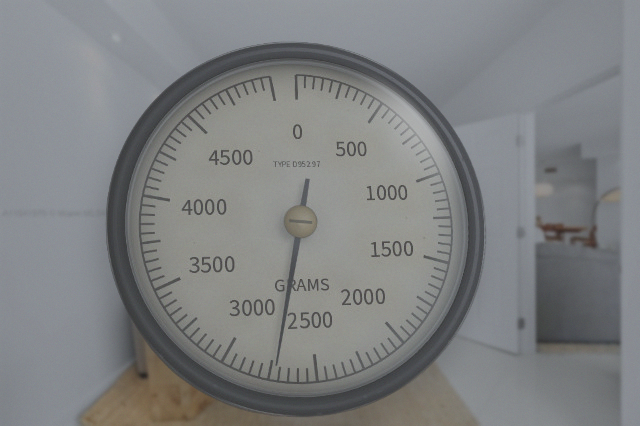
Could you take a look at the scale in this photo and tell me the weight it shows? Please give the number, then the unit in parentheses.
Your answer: 2725 (g)
